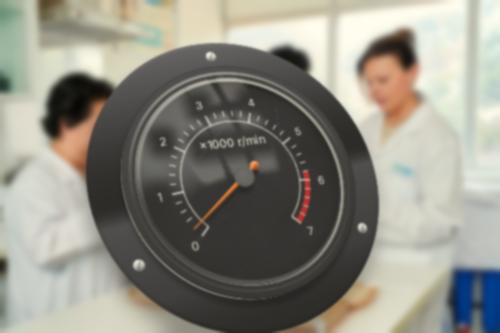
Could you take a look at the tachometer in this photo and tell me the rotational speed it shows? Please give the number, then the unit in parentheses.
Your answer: 200 (rpm)
